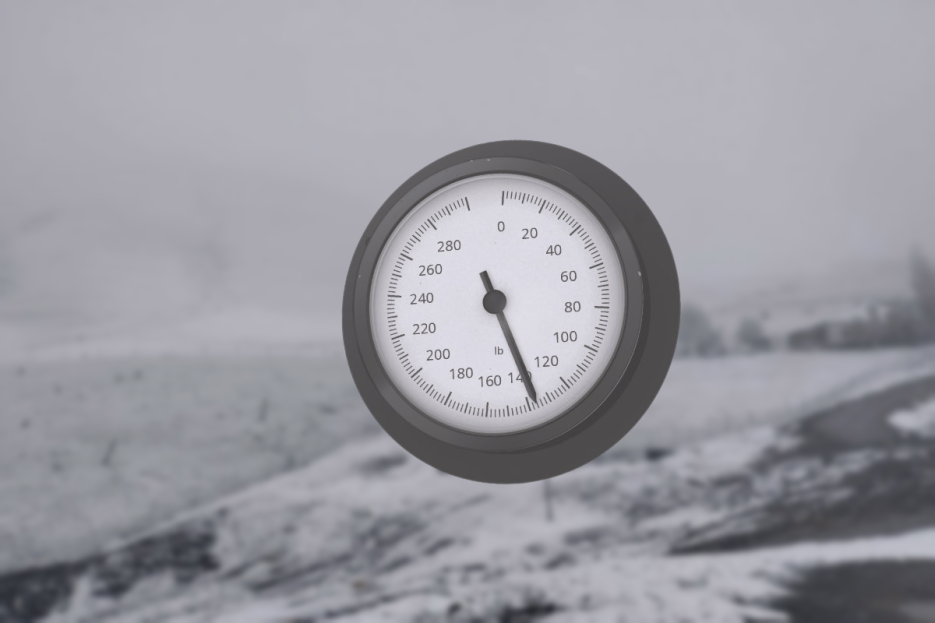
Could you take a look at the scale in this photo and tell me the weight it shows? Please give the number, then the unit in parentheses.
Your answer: 136 (lb)
